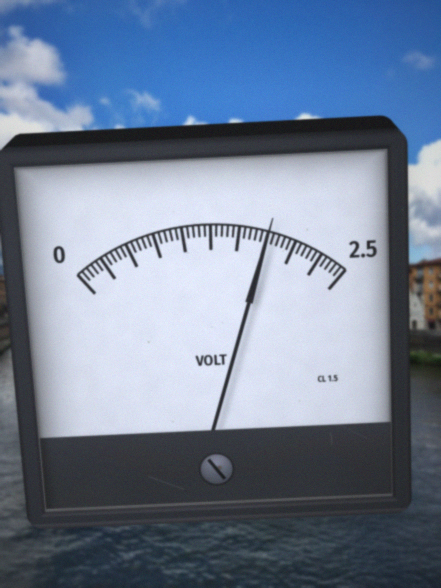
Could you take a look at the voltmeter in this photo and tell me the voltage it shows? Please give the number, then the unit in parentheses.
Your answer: 1.75 (V)
